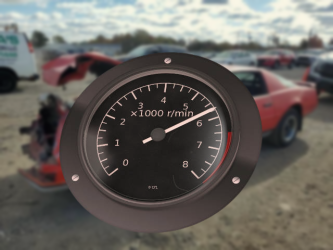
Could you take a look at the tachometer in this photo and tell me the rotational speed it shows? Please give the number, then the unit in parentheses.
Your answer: 5750 (rpm)
